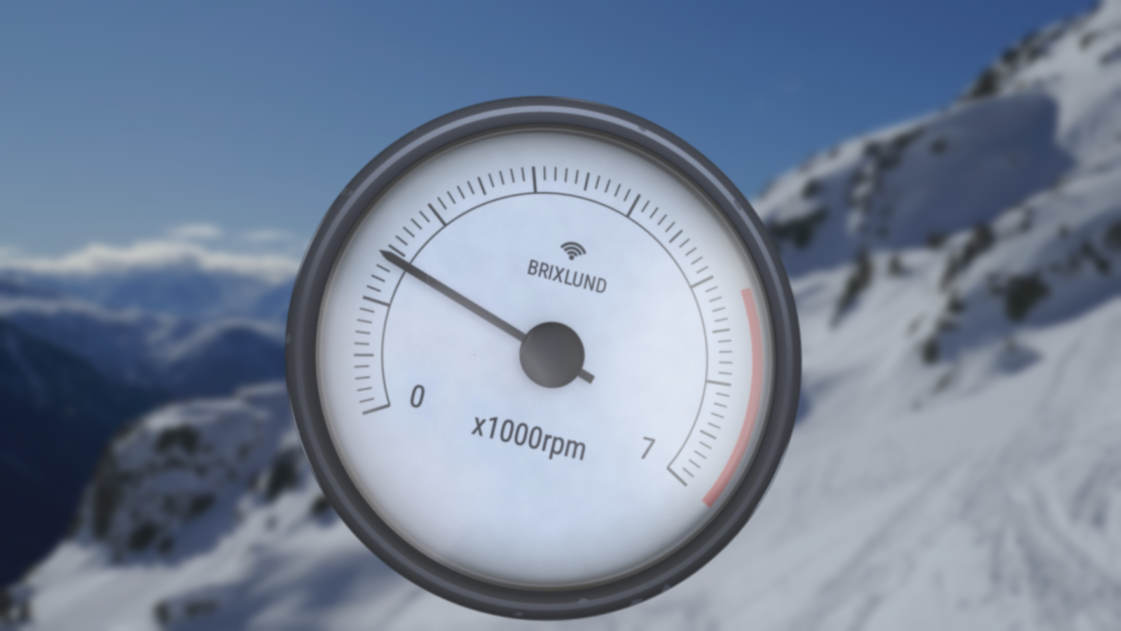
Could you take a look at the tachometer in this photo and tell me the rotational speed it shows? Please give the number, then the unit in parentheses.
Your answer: 1400 (rpm)
